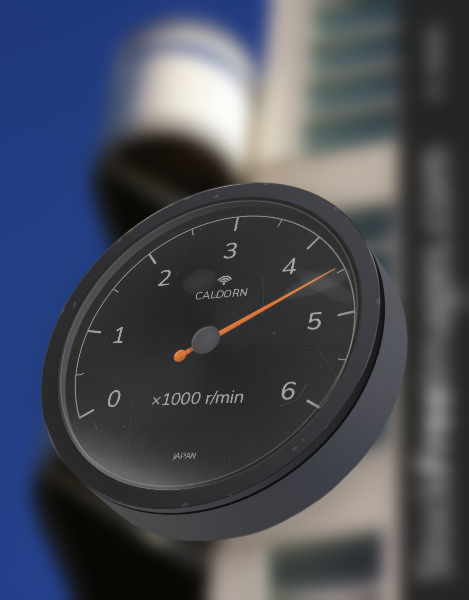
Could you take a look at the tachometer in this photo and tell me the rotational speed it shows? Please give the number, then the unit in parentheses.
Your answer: 4500 (rpm)
